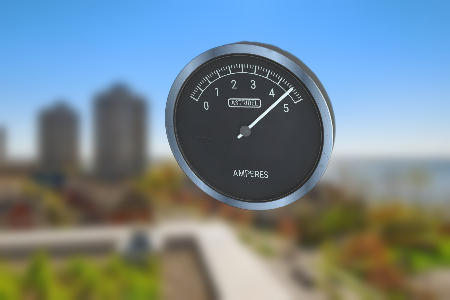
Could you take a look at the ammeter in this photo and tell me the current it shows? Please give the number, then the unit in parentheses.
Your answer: 4.5 (A)
